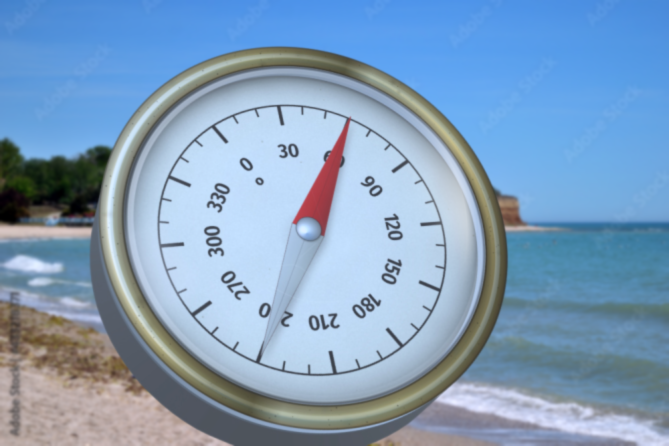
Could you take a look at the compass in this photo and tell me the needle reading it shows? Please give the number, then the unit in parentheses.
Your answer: 60 (°)
